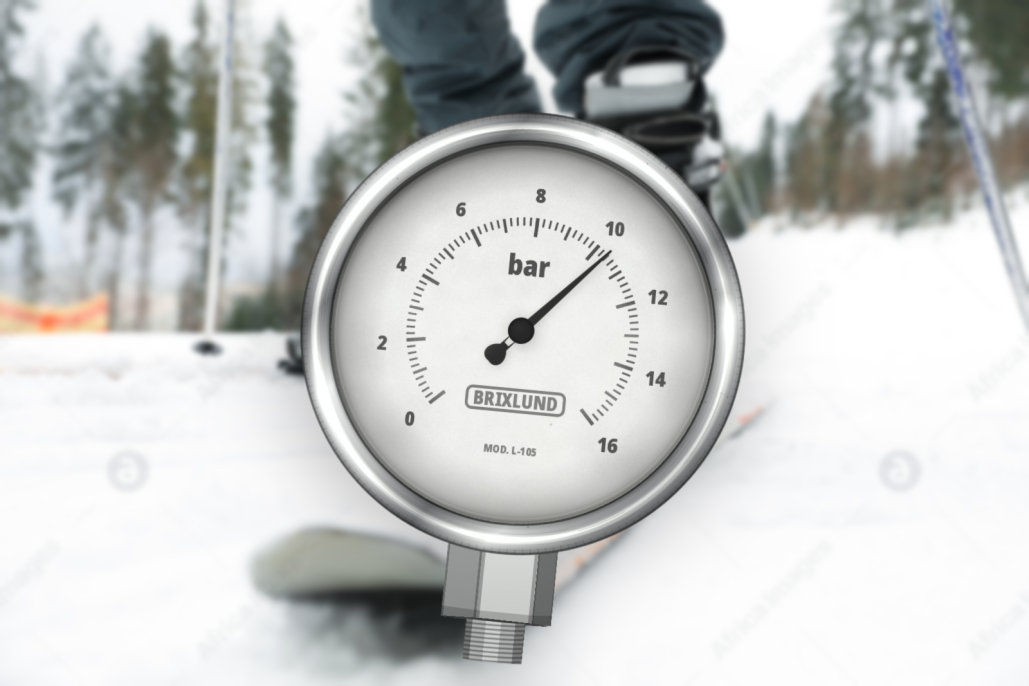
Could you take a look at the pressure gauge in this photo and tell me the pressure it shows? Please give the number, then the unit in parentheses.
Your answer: 10.4 (bar)
